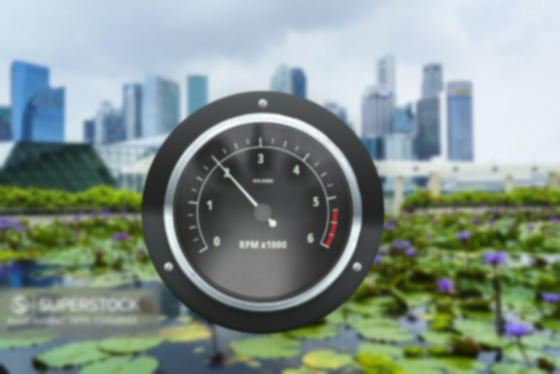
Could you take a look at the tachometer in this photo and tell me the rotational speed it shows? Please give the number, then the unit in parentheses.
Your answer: 2000 (rpm)
